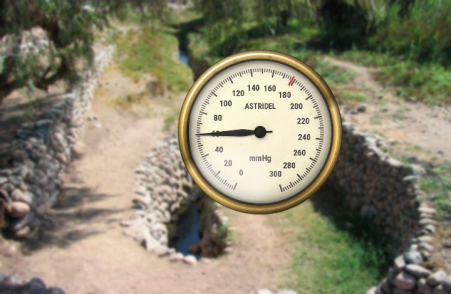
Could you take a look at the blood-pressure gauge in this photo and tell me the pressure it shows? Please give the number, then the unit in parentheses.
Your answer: 60 (mmHg)
